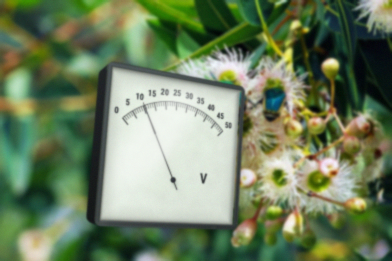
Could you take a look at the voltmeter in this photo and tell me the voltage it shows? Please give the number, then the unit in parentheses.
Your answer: 10 (V)
